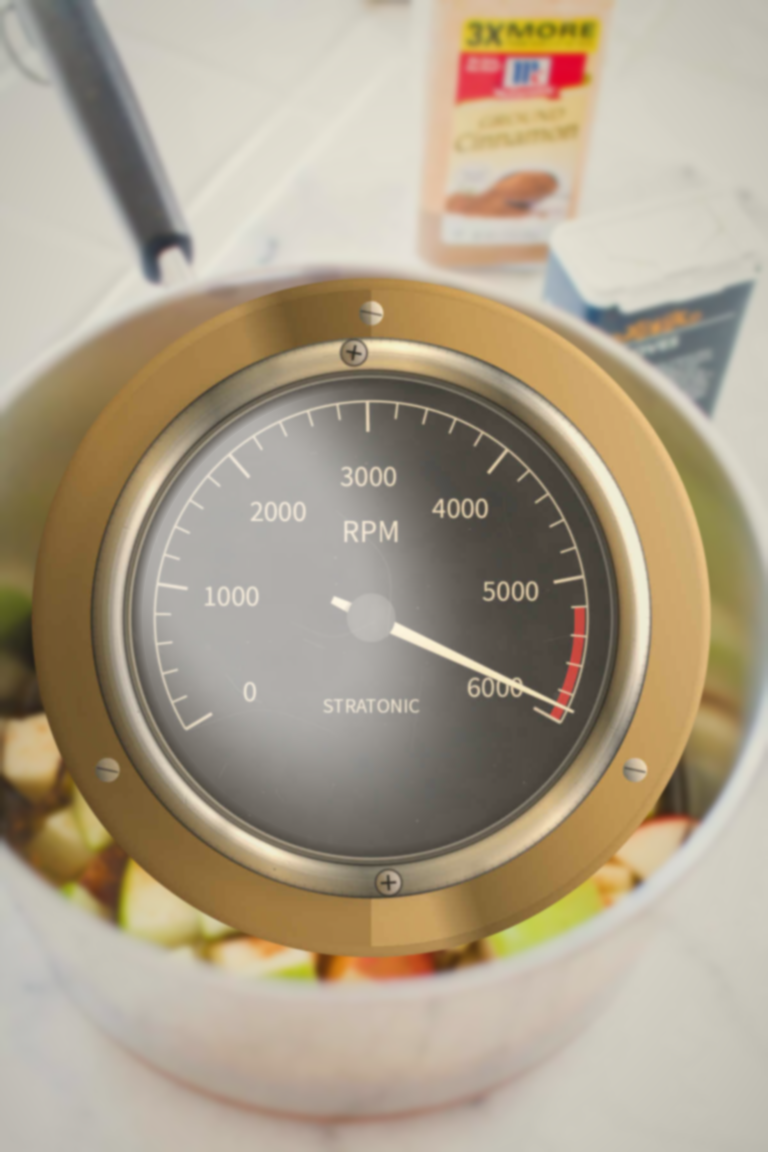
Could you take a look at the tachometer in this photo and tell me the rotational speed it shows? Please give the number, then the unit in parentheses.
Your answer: 5900 (rpm)
